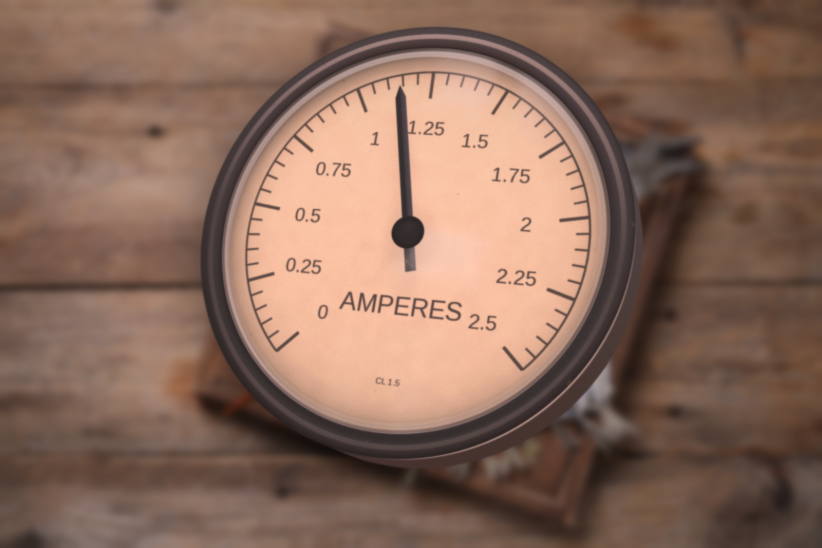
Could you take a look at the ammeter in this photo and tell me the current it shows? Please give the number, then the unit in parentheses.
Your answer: 1.15 (A)
